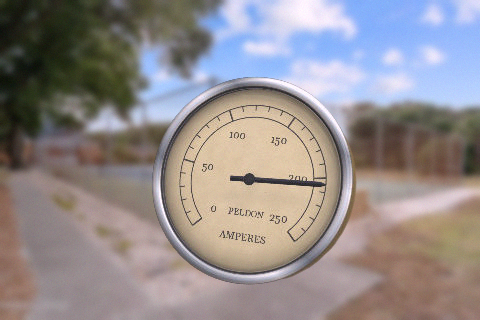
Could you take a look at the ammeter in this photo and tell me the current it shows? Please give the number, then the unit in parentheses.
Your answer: 205 (A)
